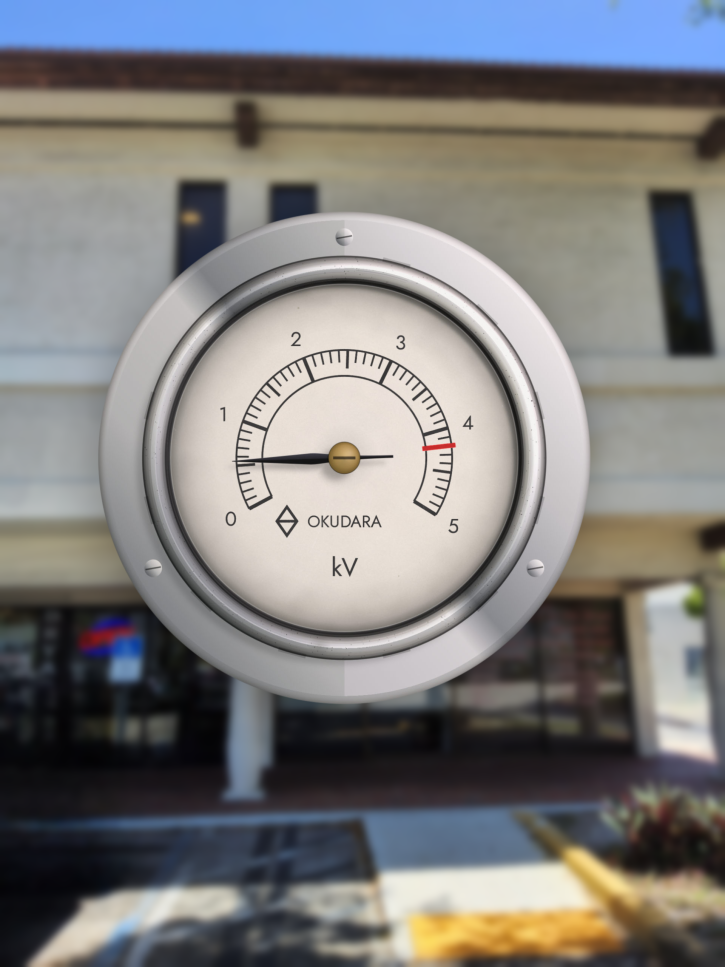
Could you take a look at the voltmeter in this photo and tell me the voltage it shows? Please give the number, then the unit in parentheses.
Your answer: 0.55 (kV)
